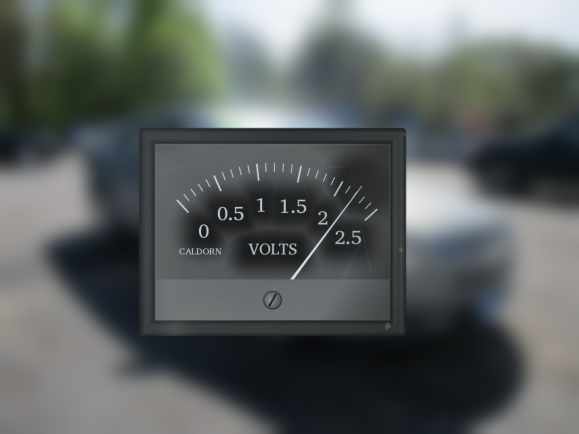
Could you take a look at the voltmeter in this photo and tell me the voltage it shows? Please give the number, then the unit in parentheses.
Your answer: 2.2 (V)
